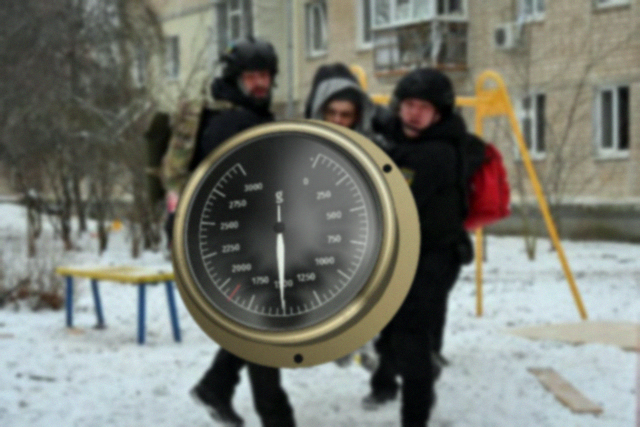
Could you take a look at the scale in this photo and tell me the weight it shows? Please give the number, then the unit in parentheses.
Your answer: 1500 (g)
